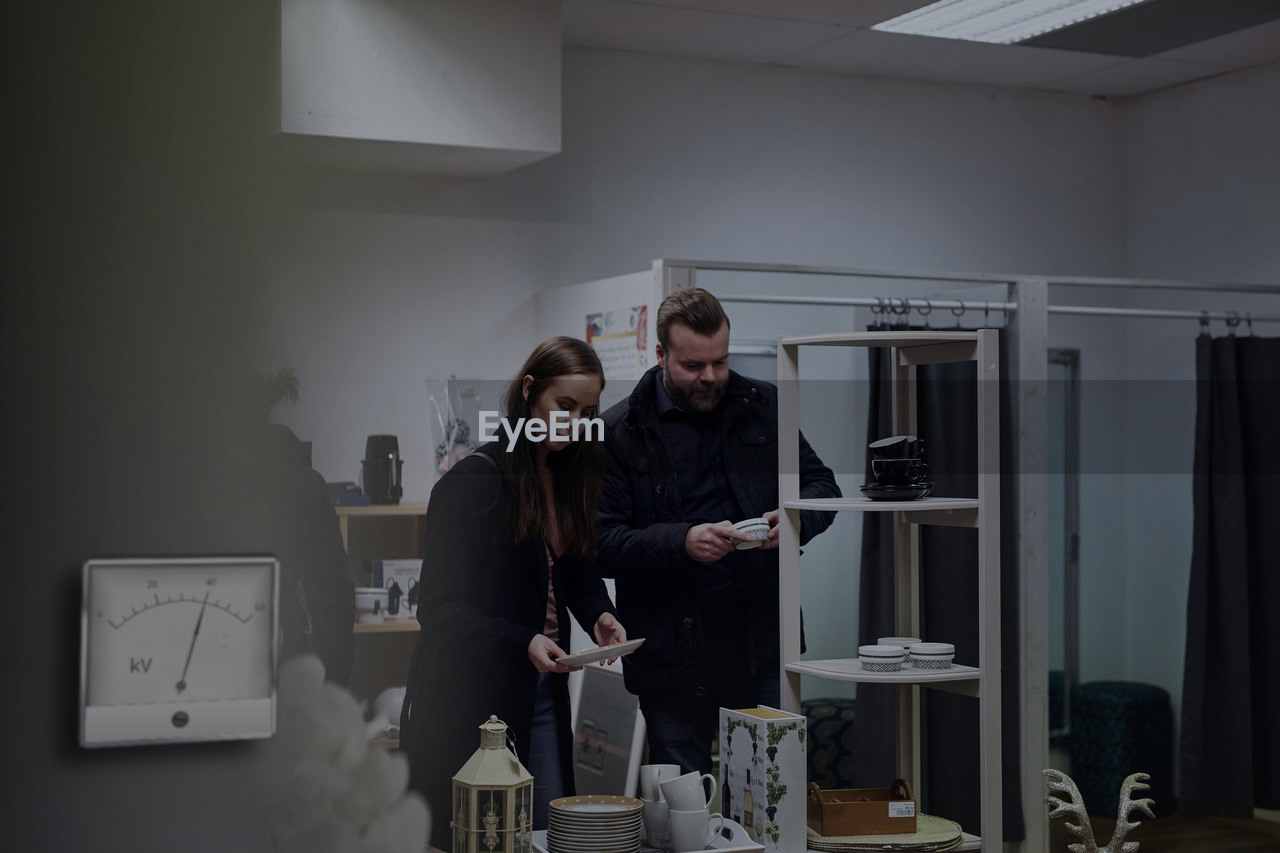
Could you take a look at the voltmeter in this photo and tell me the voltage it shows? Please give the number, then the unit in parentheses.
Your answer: 40 (kV)
